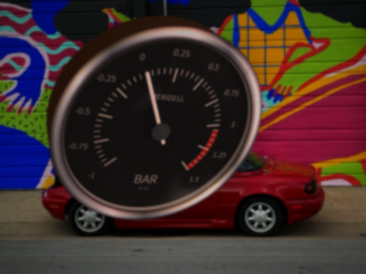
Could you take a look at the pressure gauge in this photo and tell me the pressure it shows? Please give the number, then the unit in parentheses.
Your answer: 0 (bar)
